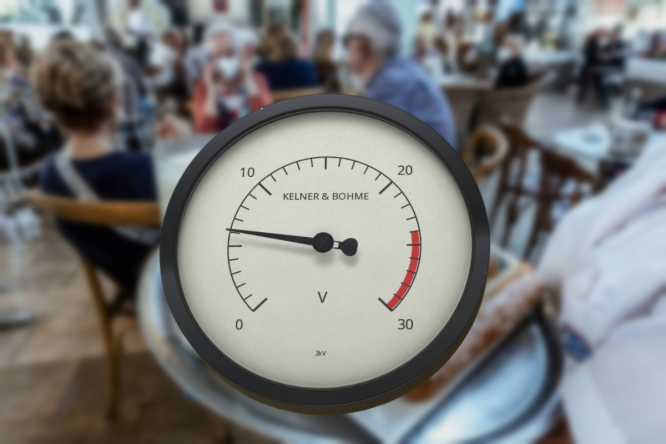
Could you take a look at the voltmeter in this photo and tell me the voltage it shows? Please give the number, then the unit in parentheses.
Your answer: 6 (V)
